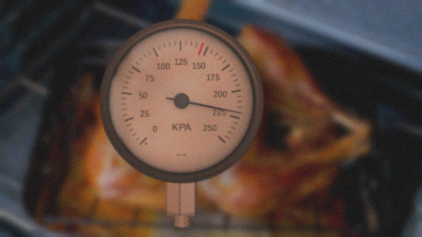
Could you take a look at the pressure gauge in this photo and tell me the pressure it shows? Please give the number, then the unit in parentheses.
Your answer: 220 (kPa)
